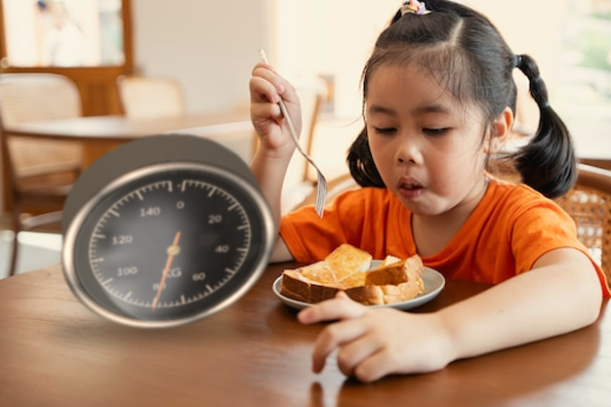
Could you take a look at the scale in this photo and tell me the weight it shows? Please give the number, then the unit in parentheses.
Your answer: 80 (kg)
